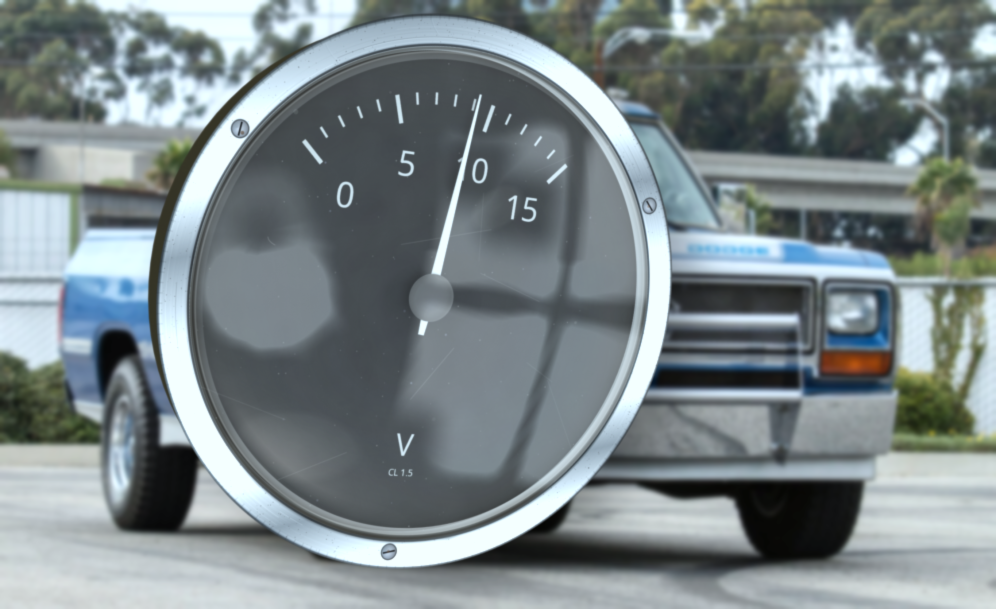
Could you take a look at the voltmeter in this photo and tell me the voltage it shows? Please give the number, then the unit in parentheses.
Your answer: 9 (V)
